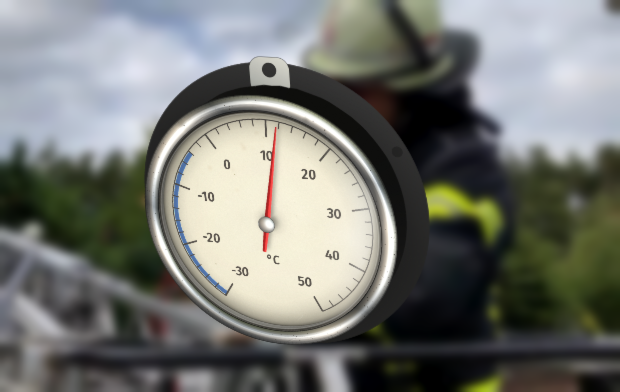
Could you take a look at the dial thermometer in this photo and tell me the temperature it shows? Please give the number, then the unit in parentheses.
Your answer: 12 (°C)
